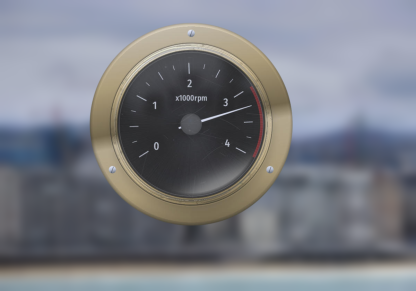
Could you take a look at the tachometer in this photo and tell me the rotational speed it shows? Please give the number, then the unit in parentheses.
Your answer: 3250 (rpm)
